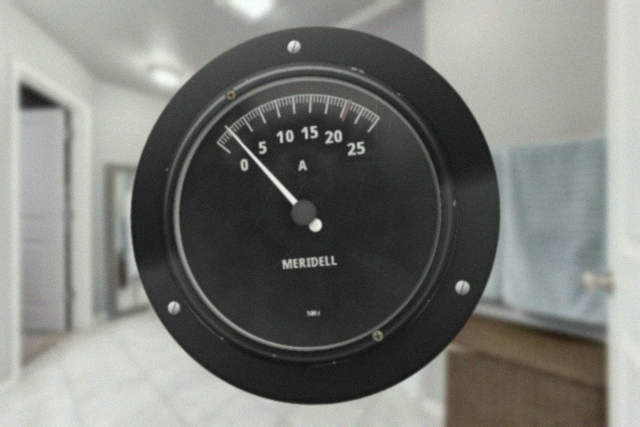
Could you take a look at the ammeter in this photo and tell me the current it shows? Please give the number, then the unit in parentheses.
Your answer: 2.5 (A)
